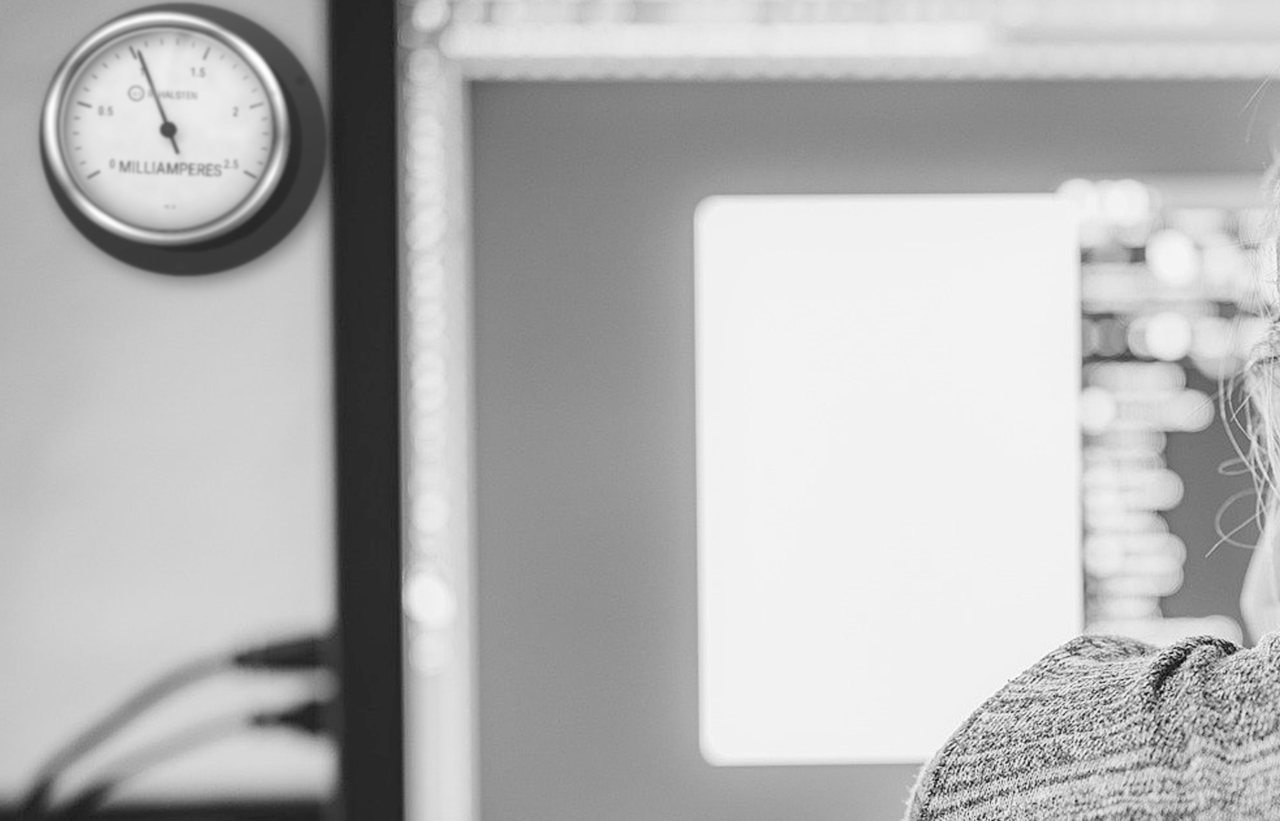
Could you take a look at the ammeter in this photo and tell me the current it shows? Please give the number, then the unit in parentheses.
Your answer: 1.05 (mA)
